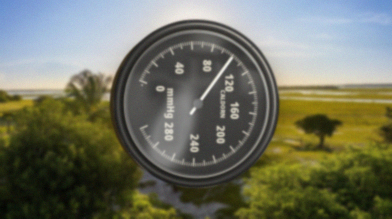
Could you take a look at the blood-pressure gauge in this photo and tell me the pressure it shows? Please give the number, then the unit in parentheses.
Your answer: 100 (mmHg)
